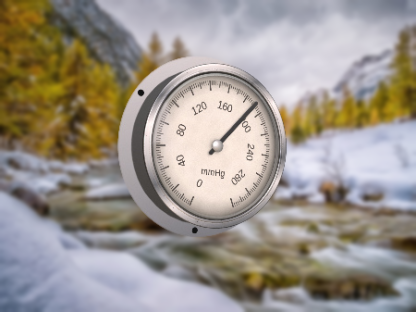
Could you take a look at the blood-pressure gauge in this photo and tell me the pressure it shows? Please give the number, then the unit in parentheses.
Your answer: 190 (mmHg)
